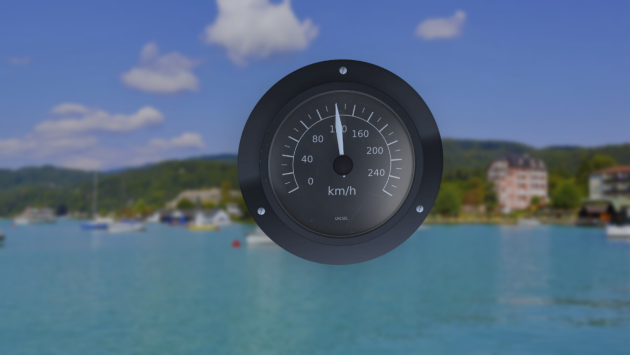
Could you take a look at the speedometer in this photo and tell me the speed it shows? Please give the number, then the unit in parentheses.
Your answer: 120 (km/h)
